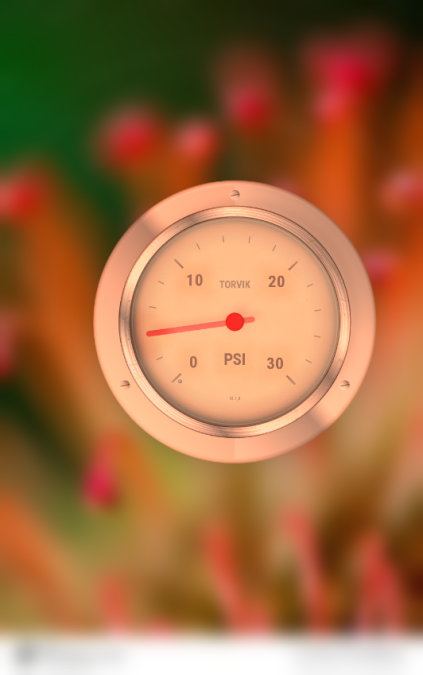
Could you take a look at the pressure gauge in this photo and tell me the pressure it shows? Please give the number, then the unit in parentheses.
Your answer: 4 (psi)
